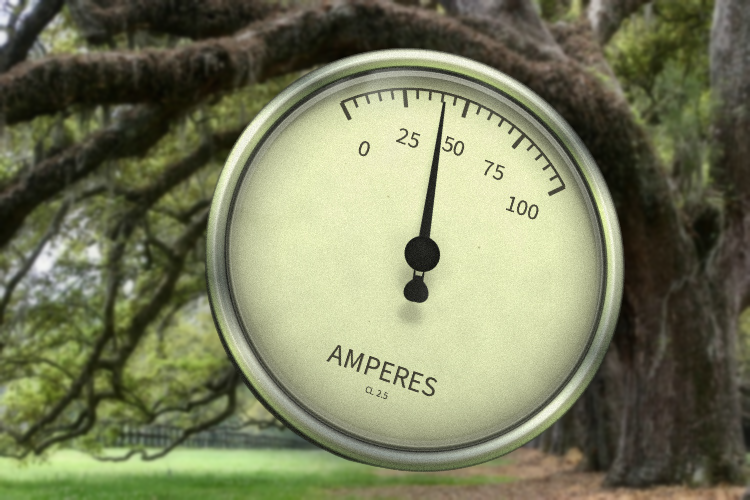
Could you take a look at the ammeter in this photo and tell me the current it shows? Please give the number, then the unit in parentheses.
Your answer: 40 (A)
